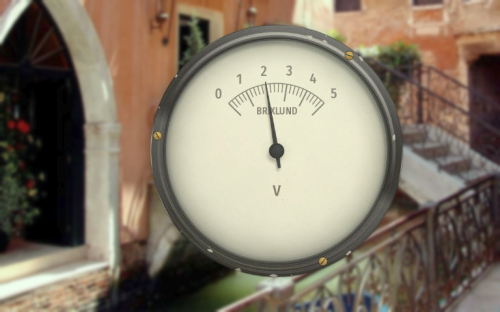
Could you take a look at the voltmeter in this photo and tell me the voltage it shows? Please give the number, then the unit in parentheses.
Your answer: 2 (V)
